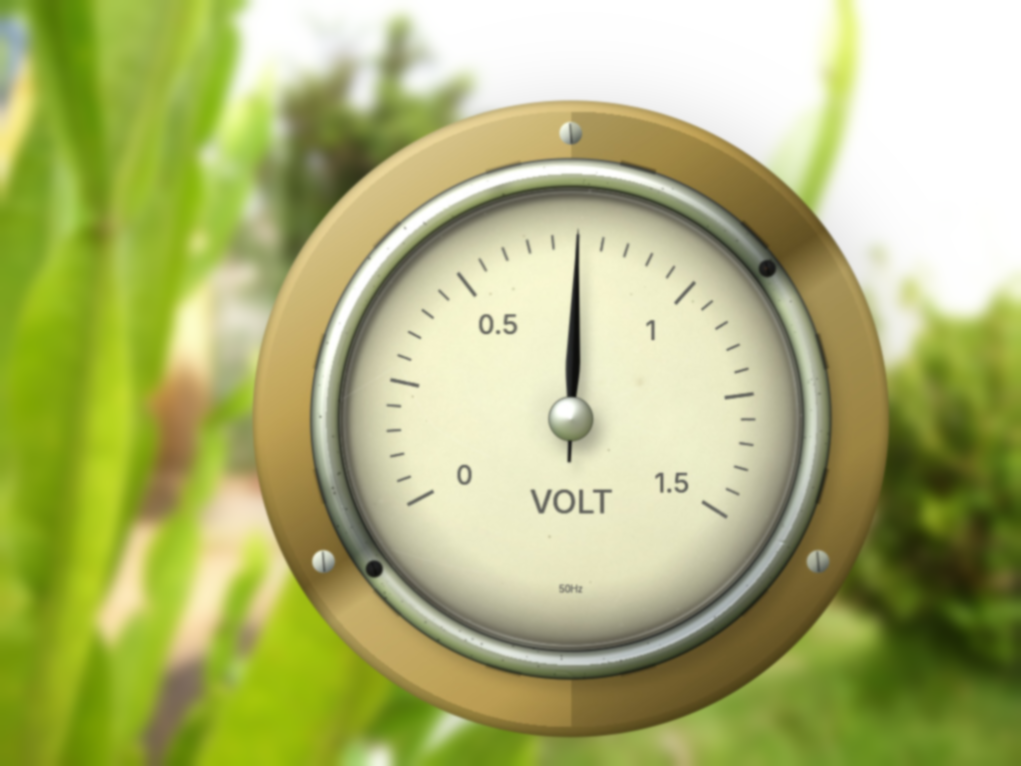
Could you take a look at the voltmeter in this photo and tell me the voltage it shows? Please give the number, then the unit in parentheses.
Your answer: 0.75 (V)
